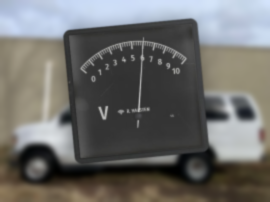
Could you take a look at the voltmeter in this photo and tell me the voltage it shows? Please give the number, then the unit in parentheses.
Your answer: 6 (V)
